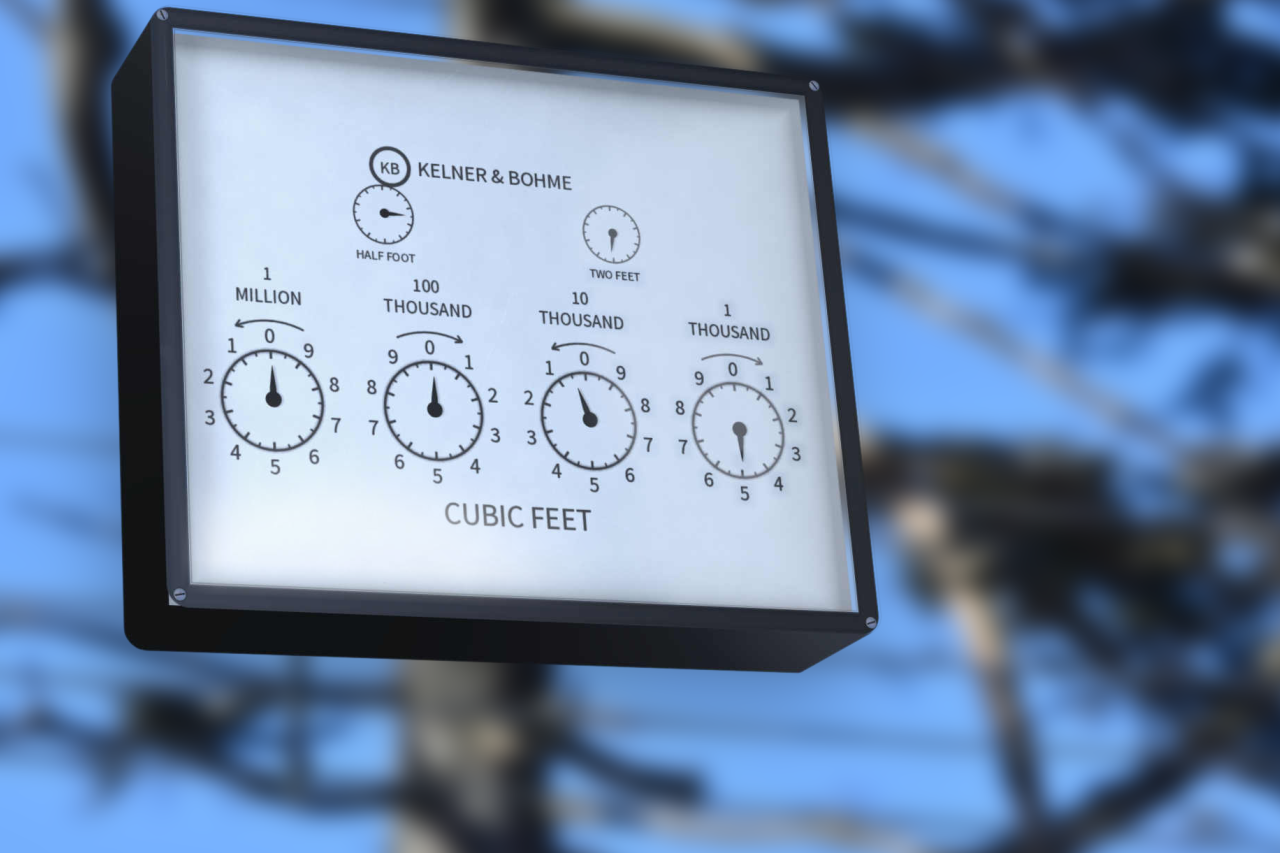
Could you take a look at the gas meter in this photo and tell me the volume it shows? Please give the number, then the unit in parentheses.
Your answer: 500 (ft³)
